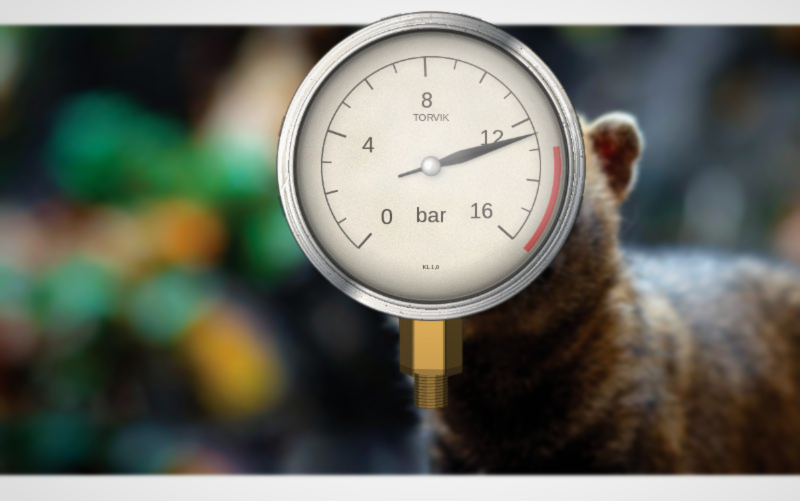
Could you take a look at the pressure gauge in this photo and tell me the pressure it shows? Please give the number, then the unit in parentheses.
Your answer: 12.5 (bar)
